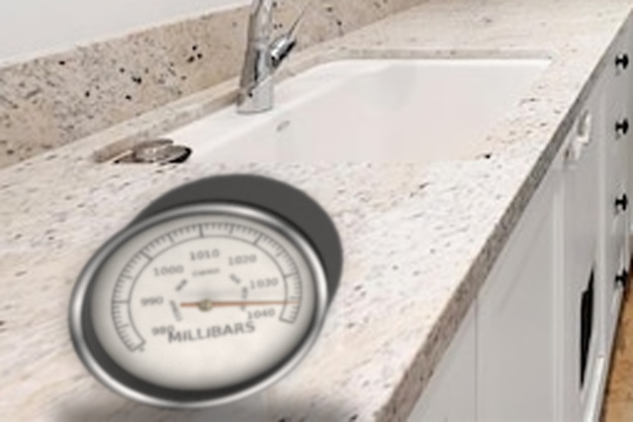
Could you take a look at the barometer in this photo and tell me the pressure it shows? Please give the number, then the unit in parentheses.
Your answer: 1035 (mbar)
